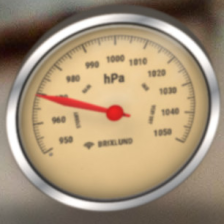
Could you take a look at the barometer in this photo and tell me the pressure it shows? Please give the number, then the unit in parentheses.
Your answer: 970 (hPa)
